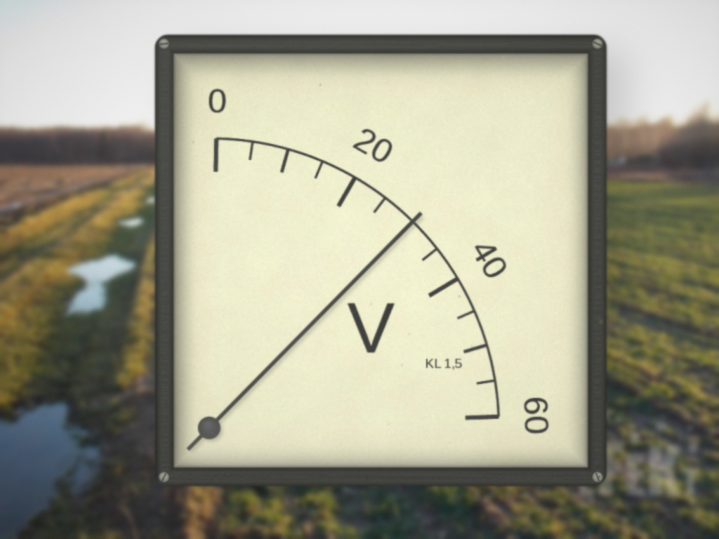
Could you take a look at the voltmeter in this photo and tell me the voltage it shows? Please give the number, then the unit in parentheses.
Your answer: 30 (V)
